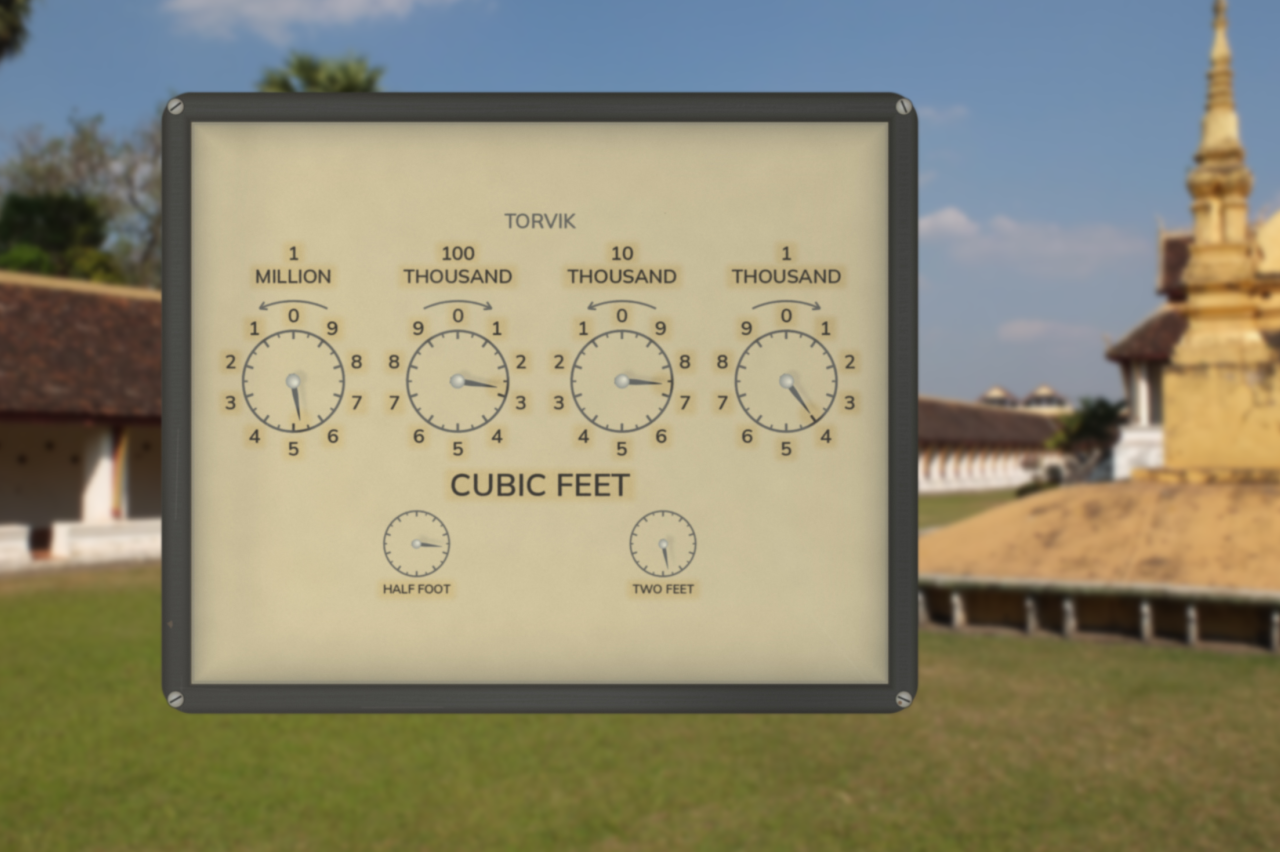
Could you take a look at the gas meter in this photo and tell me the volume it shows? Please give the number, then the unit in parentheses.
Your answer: 527400 (ft³)
